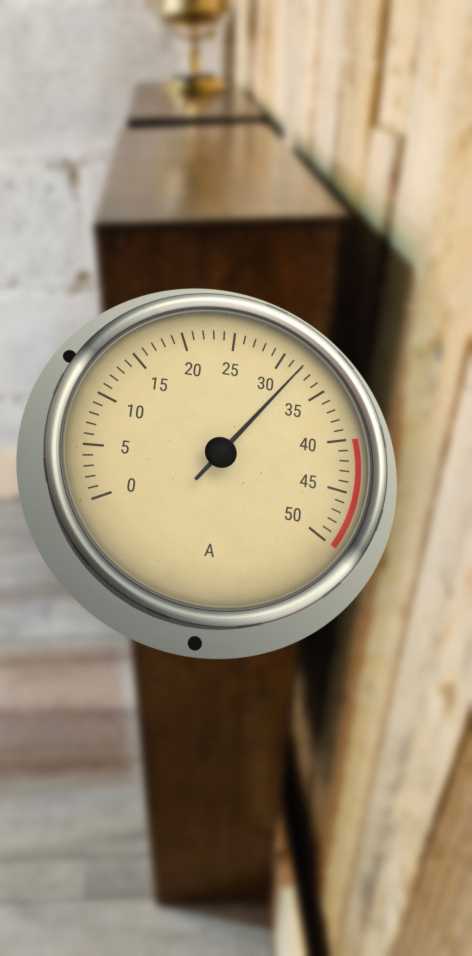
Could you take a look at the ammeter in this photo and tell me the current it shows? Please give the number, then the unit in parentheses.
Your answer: 32 (A)
